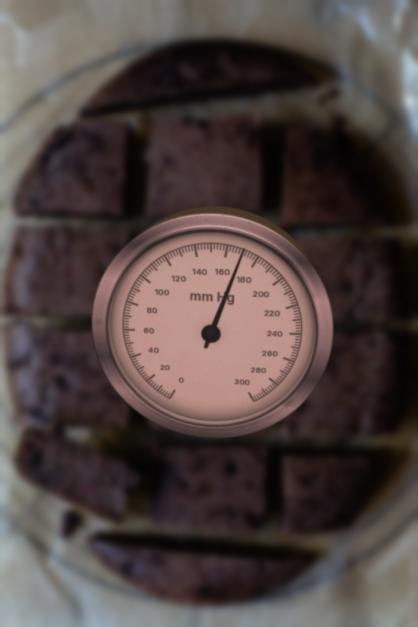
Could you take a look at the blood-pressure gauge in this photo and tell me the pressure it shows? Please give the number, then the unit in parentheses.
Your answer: 170 (mmHg)
